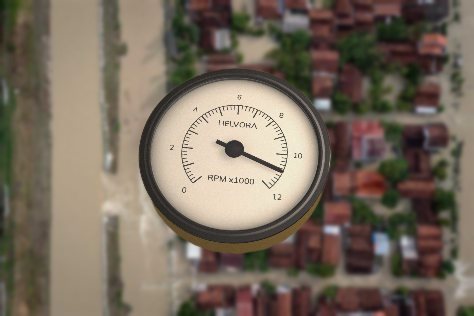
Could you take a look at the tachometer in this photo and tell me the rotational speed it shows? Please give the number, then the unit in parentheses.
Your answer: 11000 (rpm)
